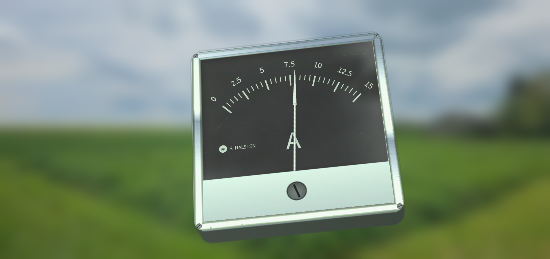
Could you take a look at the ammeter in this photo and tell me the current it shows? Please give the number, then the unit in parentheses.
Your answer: 8 (A)
